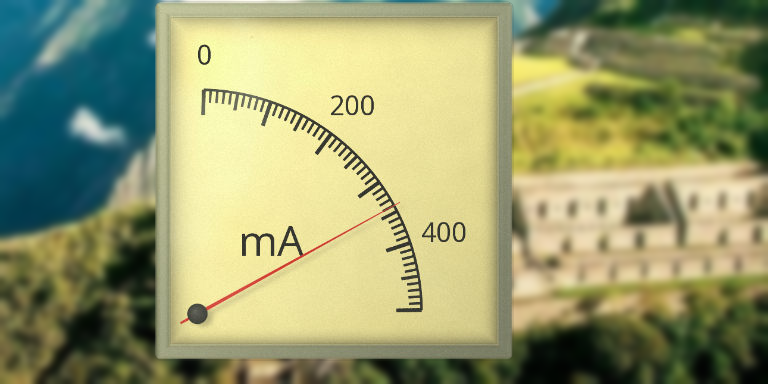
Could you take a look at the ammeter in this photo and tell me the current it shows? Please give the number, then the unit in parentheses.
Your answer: 340 (mA)
